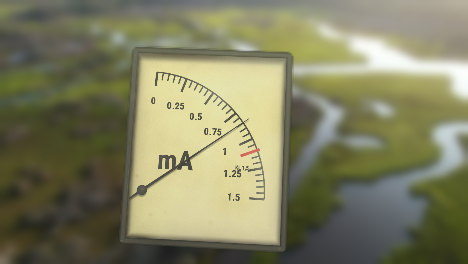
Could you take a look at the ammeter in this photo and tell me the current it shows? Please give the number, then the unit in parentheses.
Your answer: 0.85 (mA)
